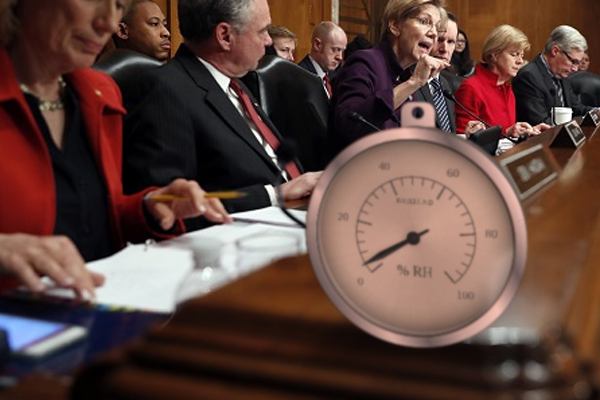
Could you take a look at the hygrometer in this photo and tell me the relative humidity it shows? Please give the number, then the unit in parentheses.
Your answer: 4 (%)
